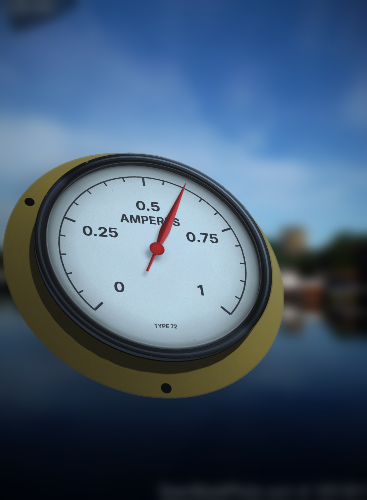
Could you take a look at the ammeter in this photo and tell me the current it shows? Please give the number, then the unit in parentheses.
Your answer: 0.6 (A)
